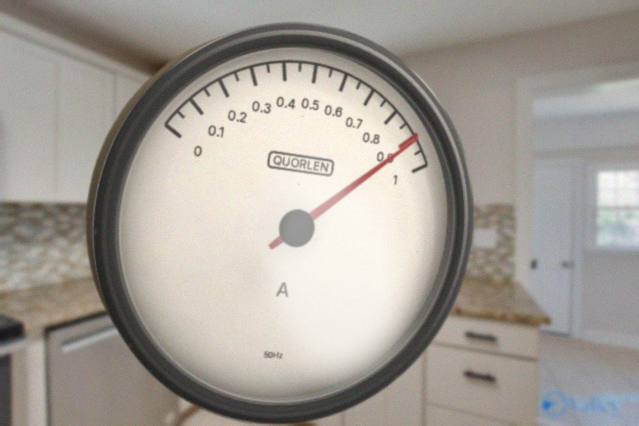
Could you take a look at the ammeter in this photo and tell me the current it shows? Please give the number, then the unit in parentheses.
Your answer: 0.9 (A)
